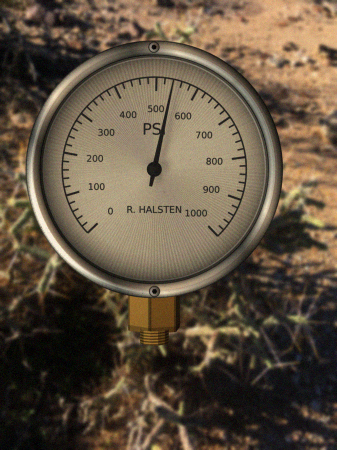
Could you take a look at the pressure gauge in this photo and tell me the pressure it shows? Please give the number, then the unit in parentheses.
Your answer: 540 (psi)
